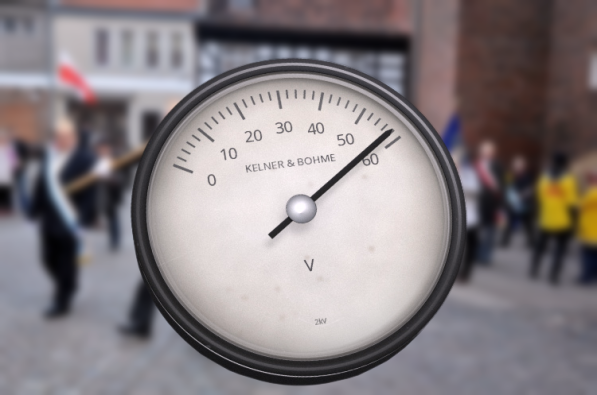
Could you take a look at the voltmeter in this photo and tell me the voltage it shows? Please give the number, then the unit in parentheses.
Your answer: 58 (V)
